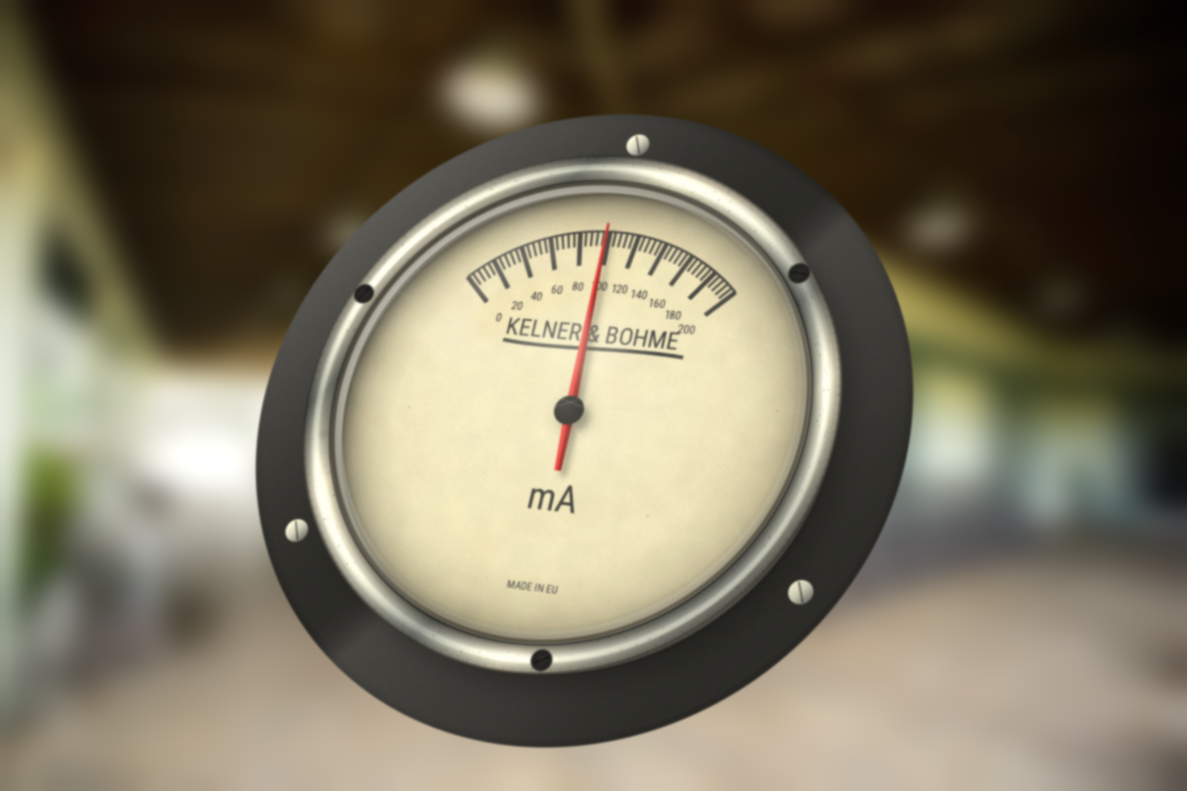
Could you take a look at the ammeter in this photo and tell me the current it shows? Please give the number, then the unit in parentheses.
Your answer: 100 (mA)
